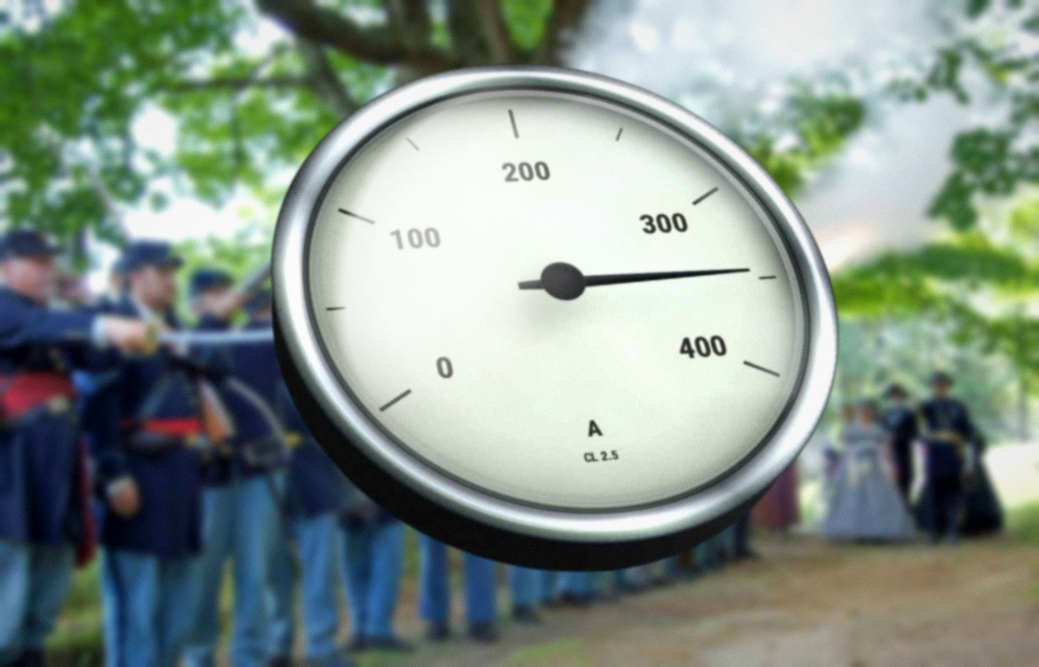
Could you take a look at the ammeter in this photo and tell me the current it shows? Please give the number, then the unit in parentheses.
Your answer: 350 (A)
